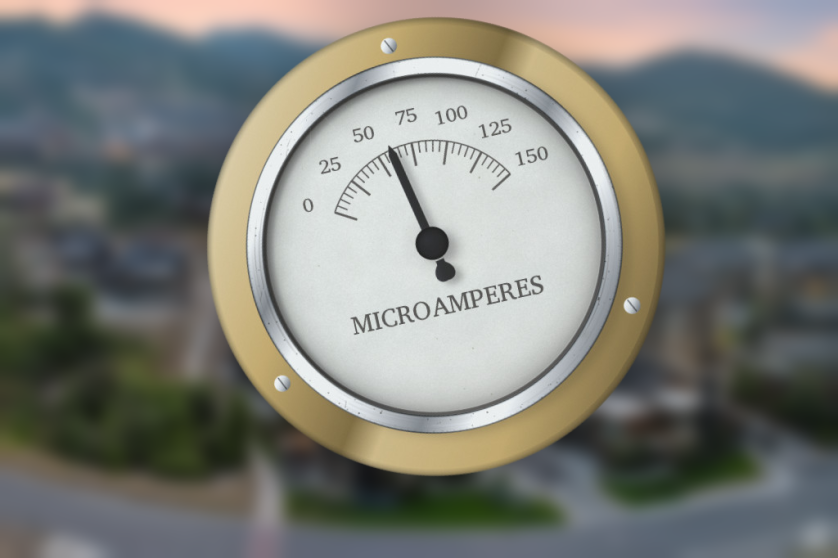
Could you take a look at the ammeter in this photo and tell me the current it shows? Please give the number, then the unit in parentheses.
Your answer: 60 (µA)
